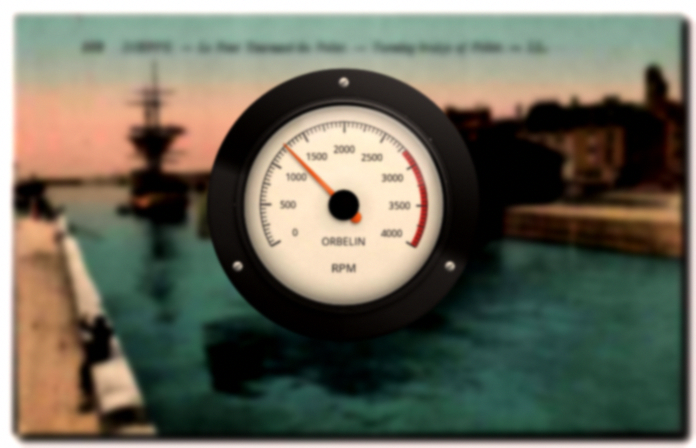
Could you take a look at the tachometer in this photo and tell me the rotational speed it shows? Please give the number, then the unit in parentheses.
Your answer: 1250 (rpm)
